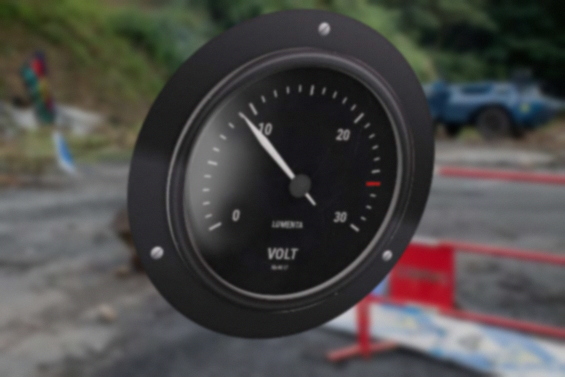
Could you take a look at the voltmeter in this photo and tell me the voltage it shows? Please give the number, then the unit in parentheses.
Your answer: 9 (V)
